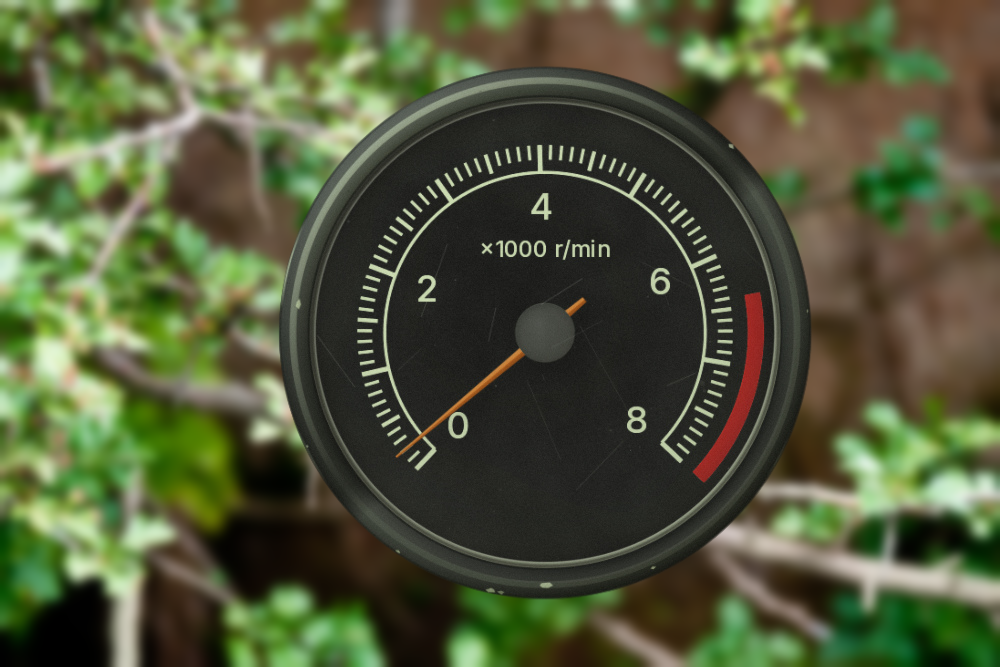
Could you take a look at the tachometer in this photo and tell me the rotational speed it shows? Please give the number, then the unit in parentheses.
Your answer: 200 (rpm)
